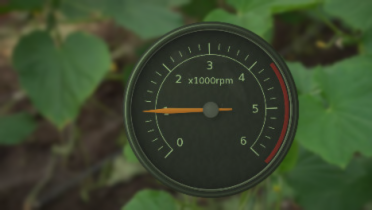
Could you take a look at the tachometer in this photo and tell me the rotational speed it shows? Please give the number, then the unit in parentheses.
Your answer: 1000 (rpm)
